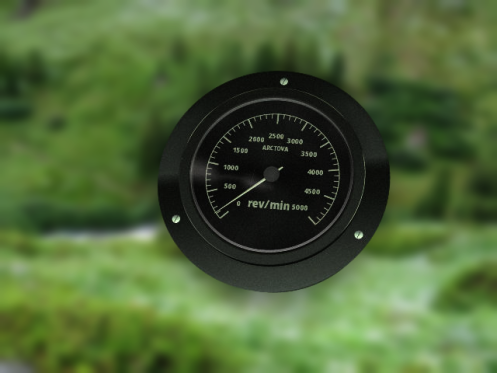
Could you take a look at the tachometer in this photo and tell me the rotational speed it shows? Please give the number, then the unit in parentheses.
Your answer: 100 (rpm)
